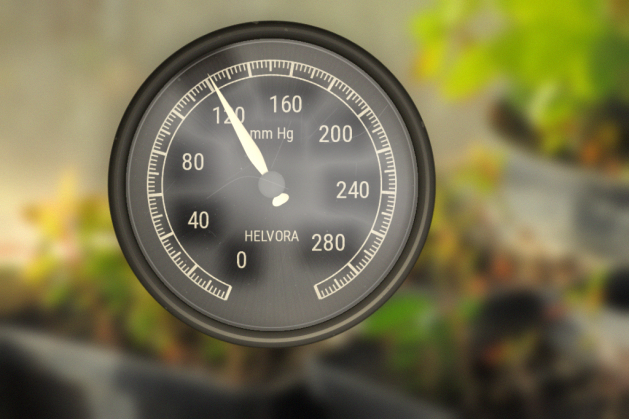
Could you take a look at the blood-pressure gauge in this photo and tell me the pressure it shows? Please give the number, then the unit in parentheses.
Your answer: 122 (mmHg)
